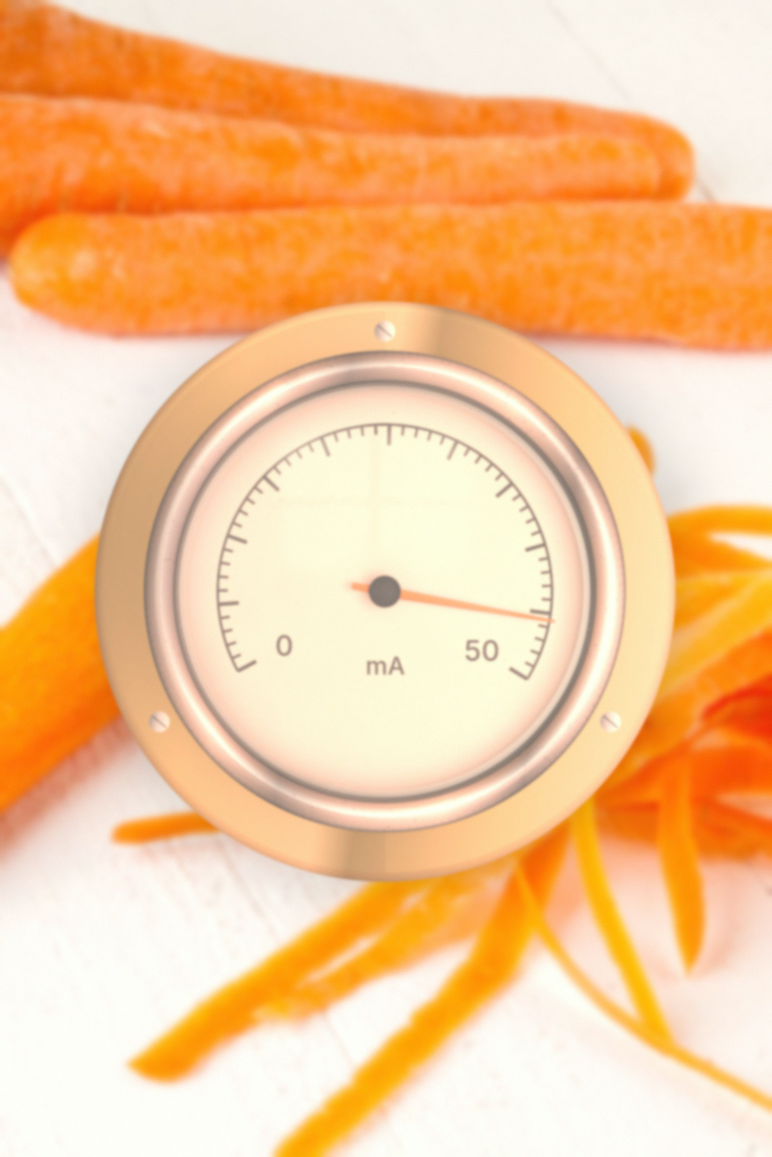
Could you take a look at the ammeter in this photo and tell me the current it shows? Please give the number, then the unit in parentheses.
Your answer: 45.5 (mA)
